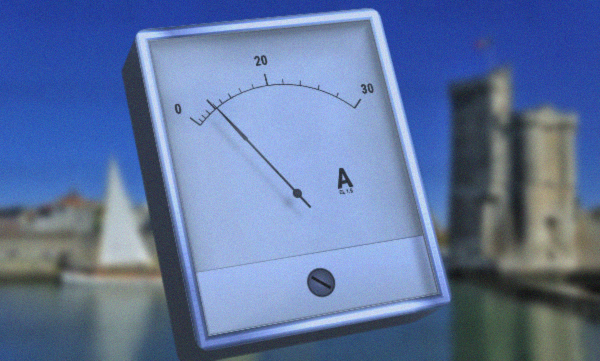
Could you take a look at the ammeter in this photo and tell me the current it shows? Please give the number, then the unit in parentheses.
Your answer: 10 (A)
